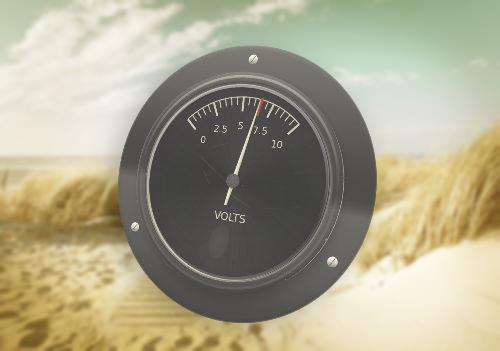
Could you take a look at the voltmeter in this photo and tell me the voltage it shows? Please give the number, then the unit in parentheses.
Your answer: 6.5 (V)
